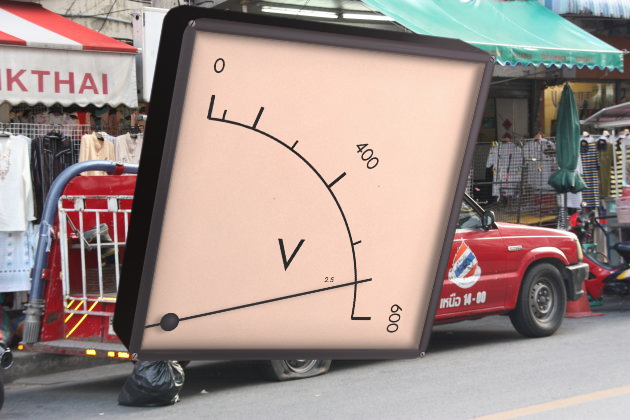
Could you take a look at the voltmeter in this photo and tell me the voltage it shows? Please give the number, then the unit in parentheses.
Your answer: 550 (V)
